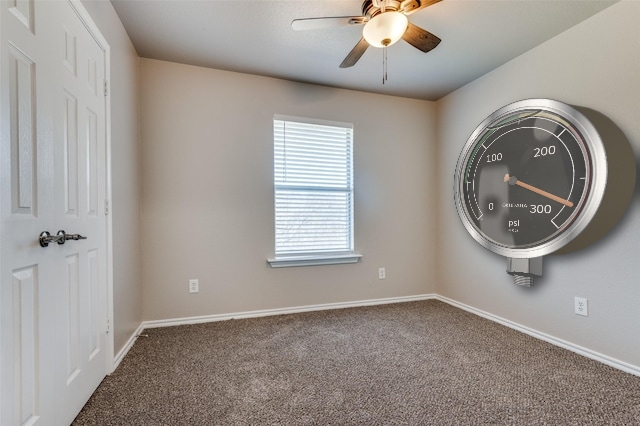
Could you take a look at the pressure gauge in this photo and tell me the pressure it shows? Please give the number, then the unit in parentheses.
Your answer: 275 (psi)
